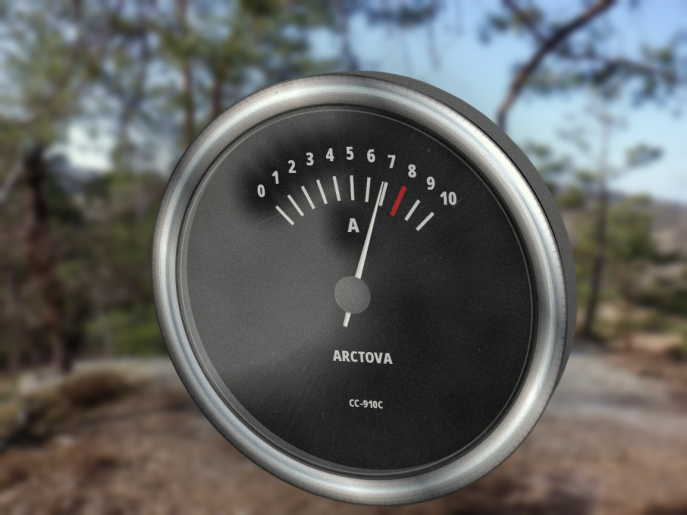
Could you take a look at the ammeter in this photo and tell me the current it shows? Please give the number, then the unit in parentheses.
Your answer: 7 (A)
